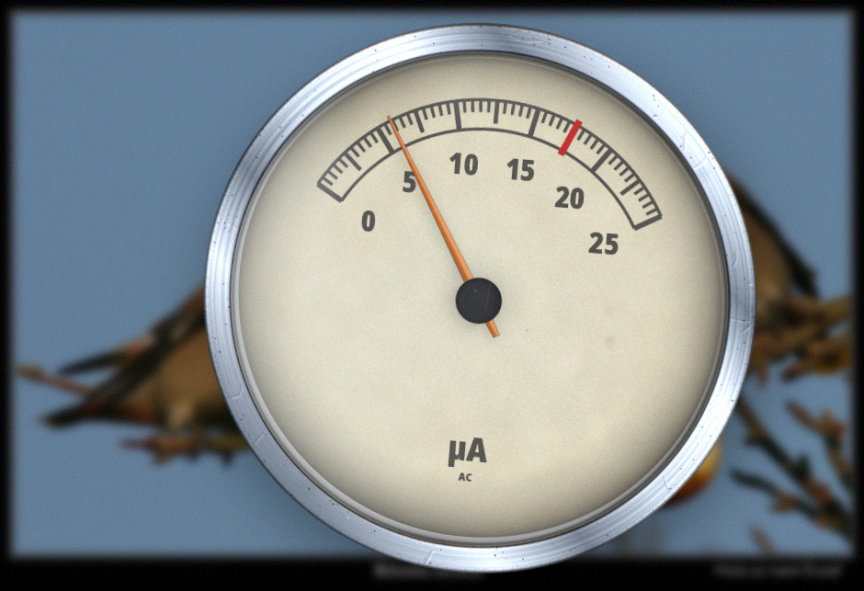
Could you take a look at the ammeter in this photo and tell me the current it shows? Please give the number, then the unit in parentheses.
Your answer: 6 (µA)
